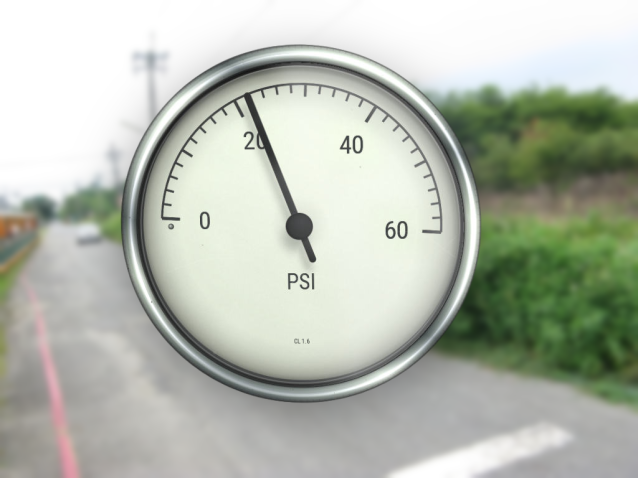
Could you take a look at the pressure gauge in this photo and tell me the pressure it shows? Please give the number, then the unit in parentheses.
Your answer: 22 (psi)
